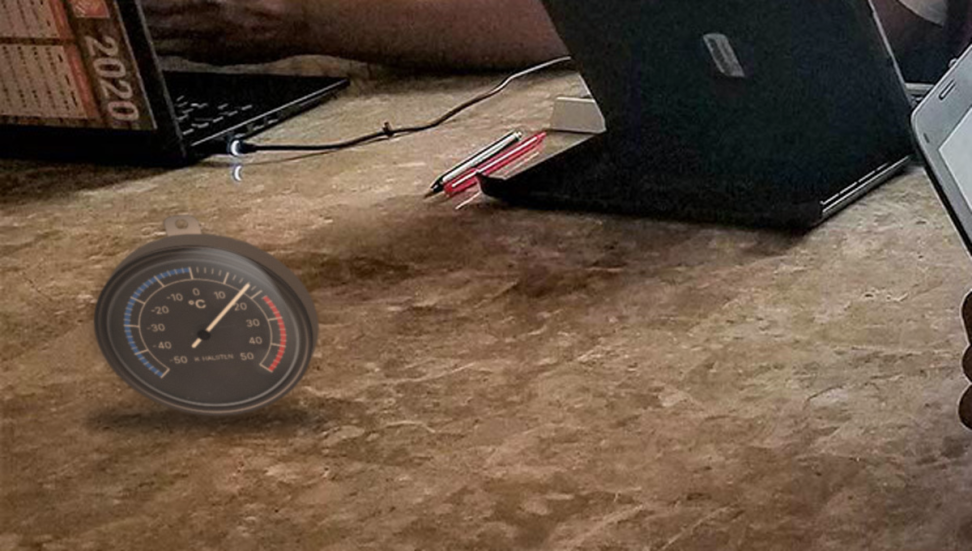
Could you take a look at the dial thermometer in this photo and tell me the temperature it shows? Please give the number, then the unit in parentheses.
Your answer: 16 (°C)
